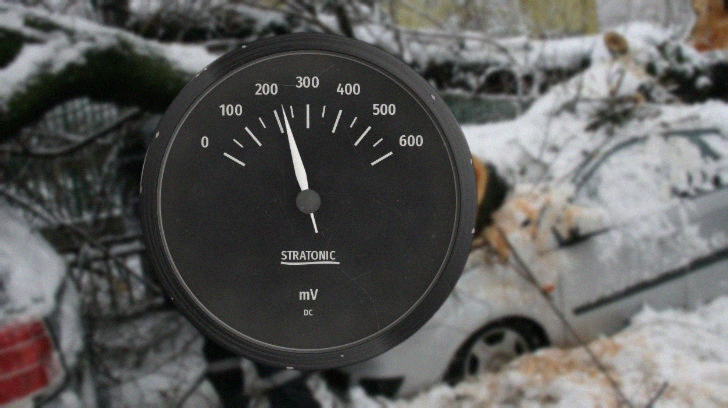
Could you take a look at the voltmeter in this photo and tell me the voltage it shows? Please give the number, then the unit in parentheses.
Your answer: 225 (mV)
